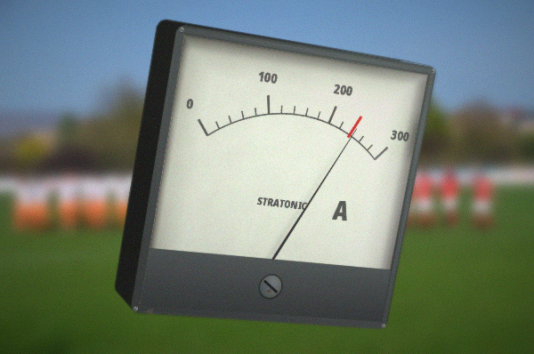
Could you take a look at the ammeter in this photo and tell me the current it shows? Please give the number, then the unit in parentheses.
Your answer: 240 (A)
